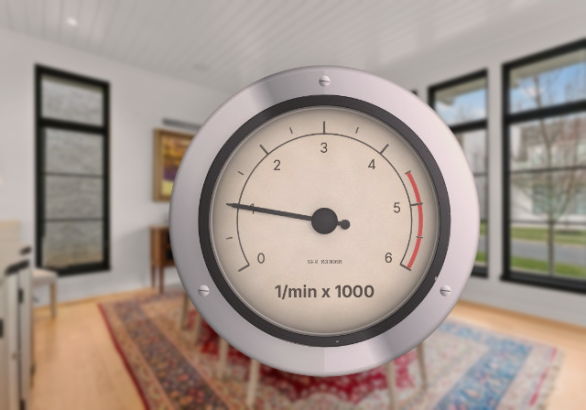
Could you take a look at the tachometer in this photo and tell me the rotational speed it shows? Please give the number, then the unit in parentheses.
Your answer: 1000 (rpm)
